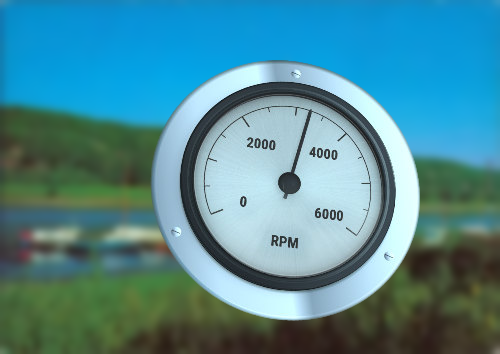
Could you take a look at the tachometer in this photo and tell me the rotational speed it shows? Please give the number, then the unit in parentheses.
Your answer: 3250 (rpm)
